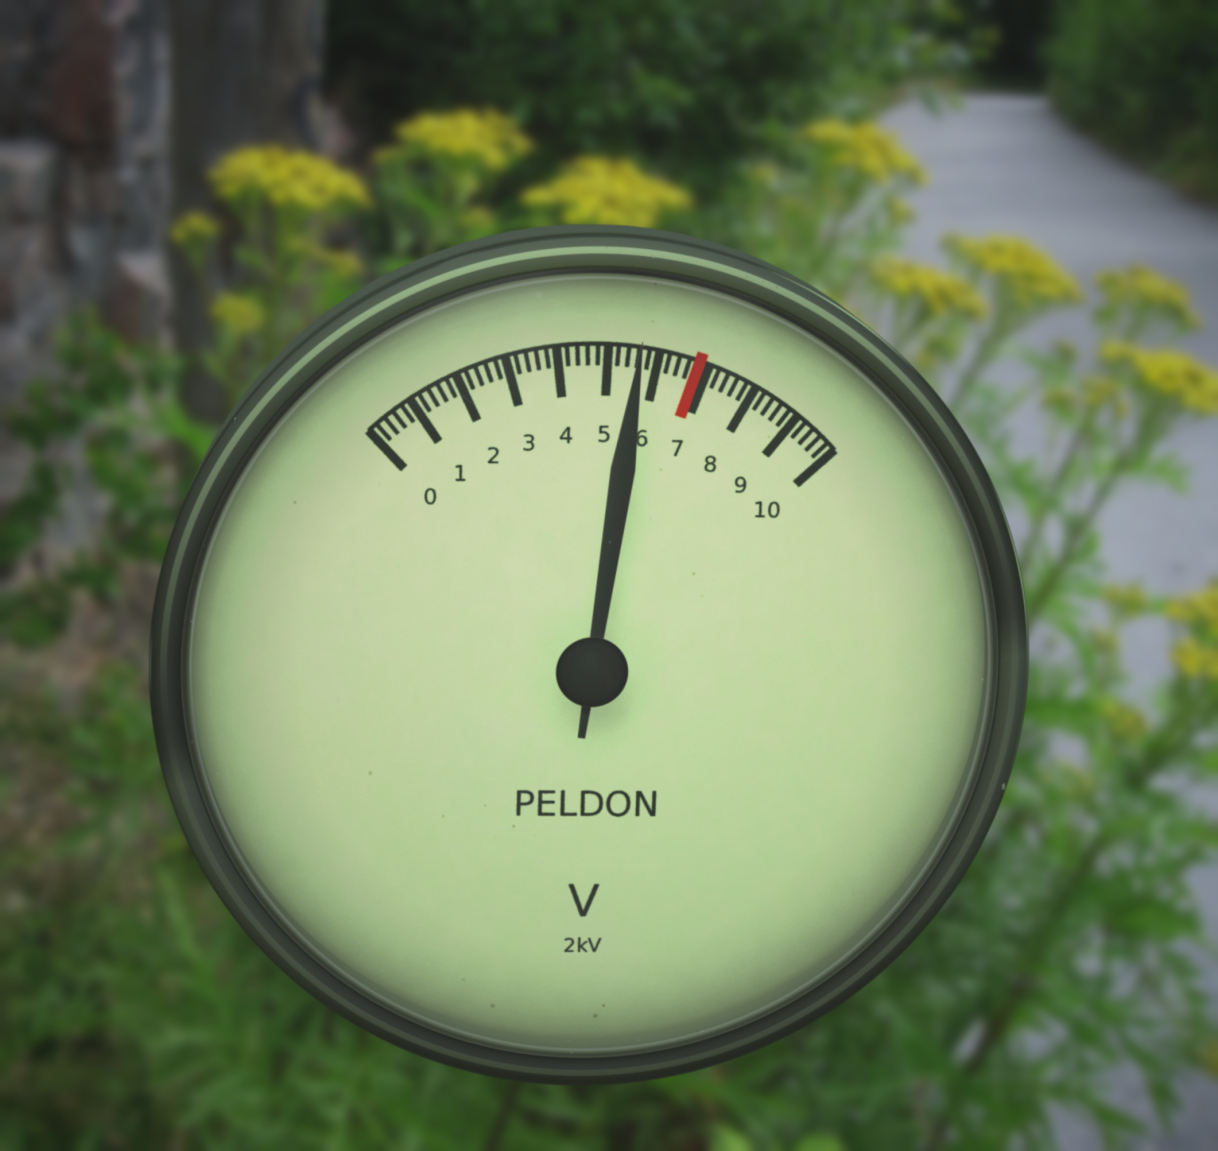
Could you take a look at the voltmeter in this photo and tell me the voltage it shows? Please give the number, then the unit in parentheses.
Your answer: 5.6 (V)
